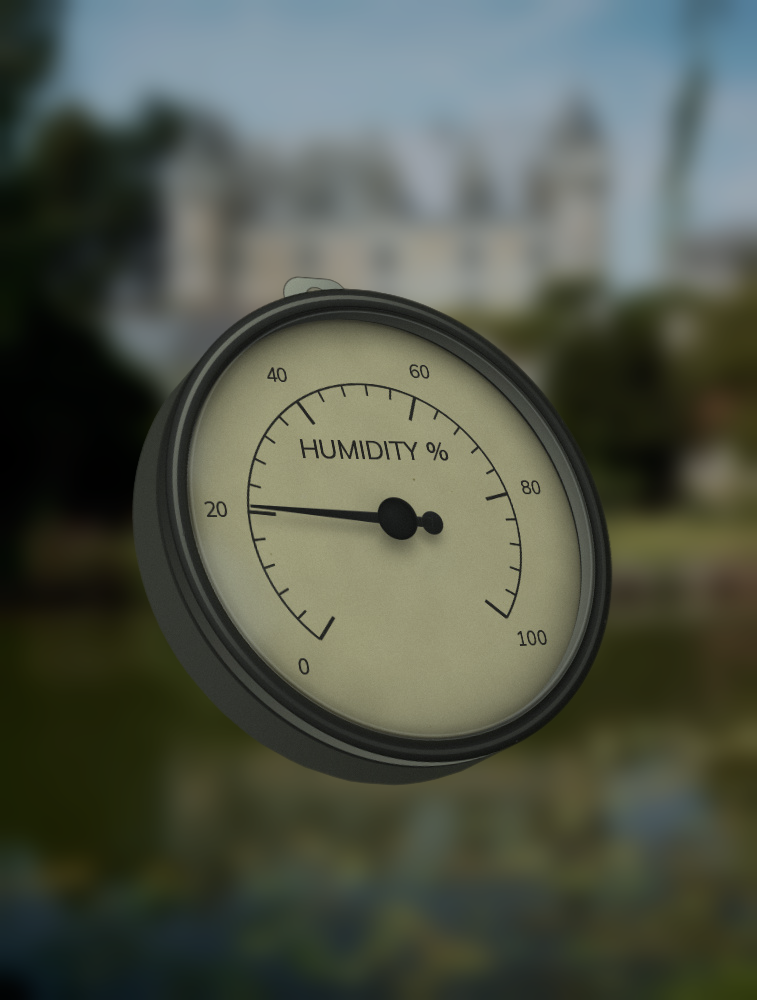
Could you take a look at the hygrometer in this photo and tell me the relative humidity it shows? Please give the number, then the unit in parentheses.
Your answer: 20 (%)
